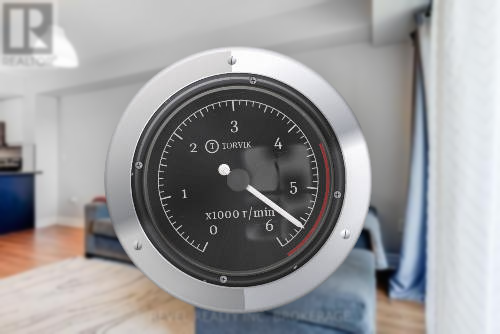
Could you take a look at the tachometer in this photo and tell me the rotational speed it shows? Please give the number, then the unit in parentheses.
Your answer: 5600 (rpm)
